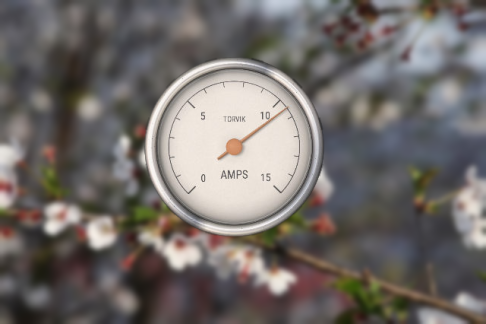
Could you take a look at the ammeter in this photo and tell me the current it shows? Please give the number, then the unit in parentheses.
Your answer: 10.5 (A)
